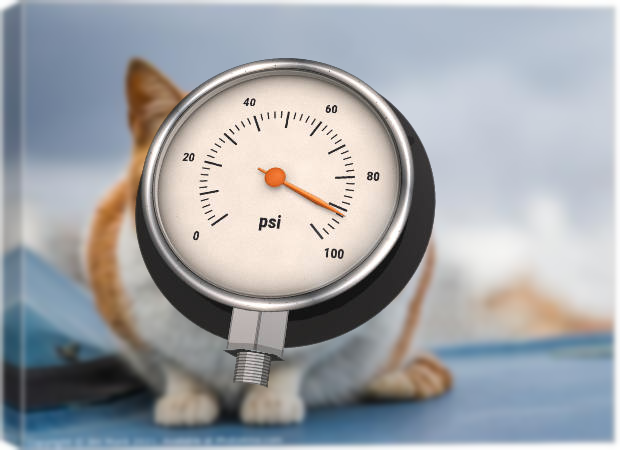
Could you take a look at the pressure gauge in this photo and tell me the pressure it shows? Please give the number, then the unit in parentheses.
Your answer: 92 (psi)
